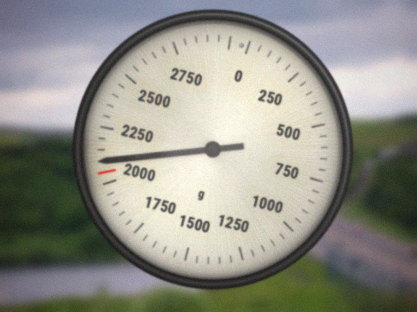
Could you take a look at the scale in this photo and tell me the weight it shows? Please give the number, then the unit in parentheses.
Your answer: 2100 (g)
